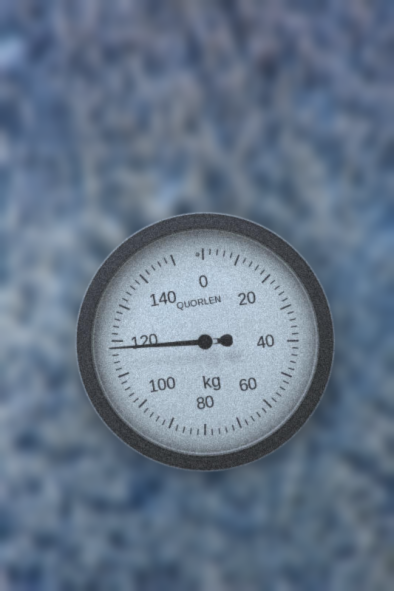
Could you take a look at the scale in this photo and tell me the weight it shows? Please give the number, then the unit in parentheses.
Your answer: 118 (kg)
